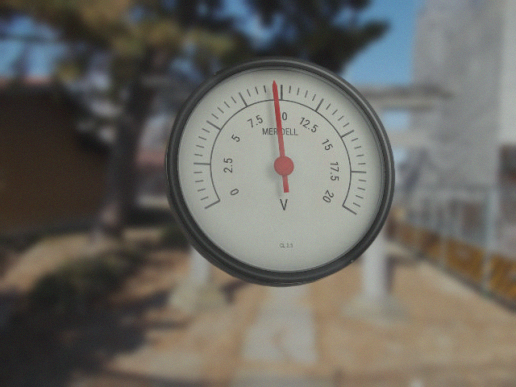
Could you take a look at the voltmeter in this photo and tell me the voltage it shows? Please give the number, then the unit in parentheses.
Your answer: 9.5 (V)
